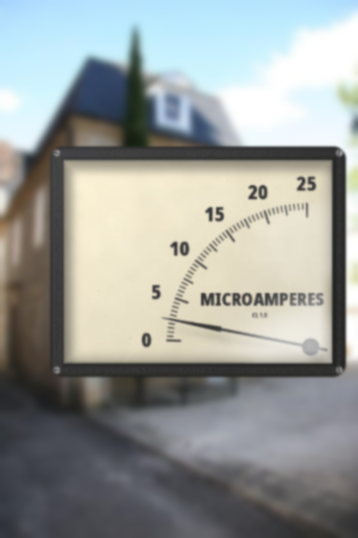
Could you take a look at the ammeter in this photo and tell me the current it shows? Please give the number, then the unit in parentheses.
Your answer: 2.5 (µA)
